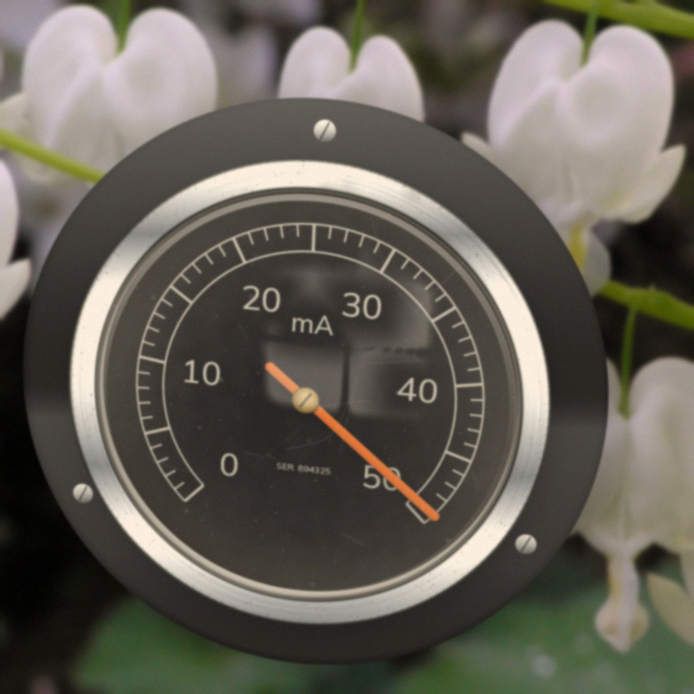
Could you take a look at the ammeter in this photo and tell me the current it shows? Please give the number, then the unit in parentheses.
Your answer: 49 (mA)
